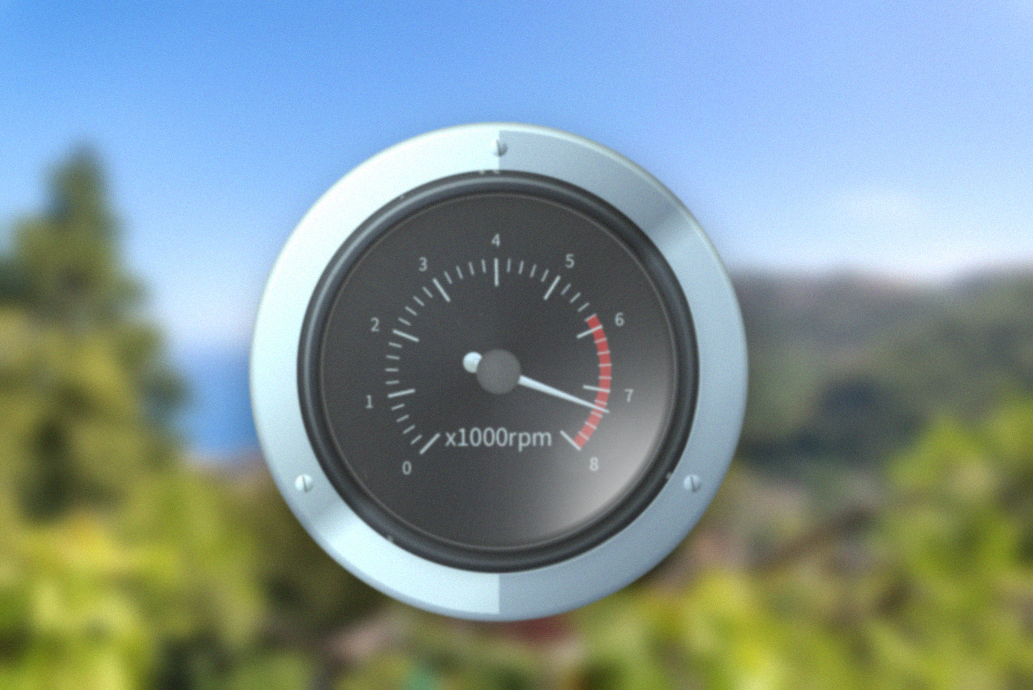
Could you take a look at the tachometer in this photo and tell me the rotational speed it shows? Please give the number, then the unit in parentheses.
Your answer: 7300 (rpm)
